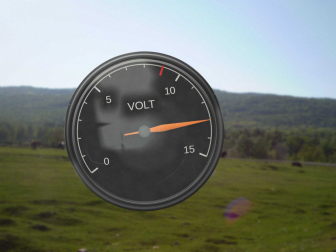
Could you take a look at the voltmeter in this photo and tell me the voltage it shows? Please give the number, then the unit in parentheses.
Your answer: 13 (V)
